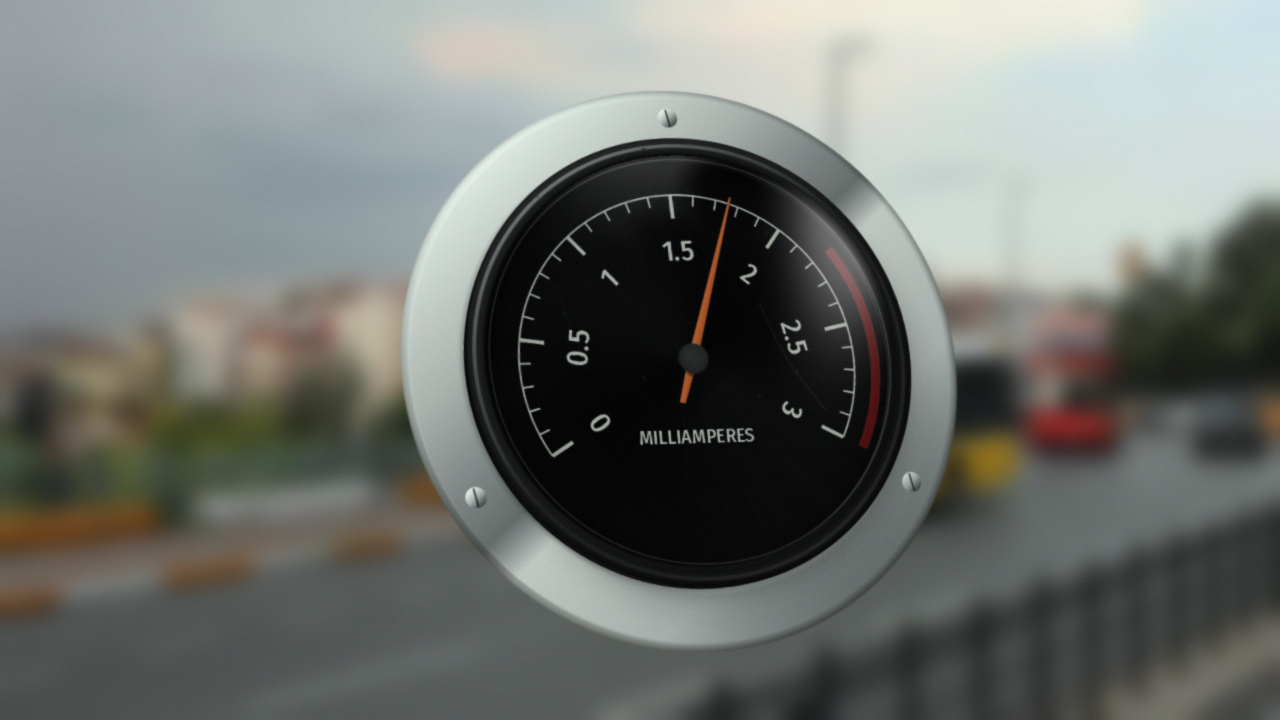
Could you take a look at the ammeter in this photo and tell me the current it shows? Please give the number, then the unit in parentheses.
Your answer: 1.75 (mA)
